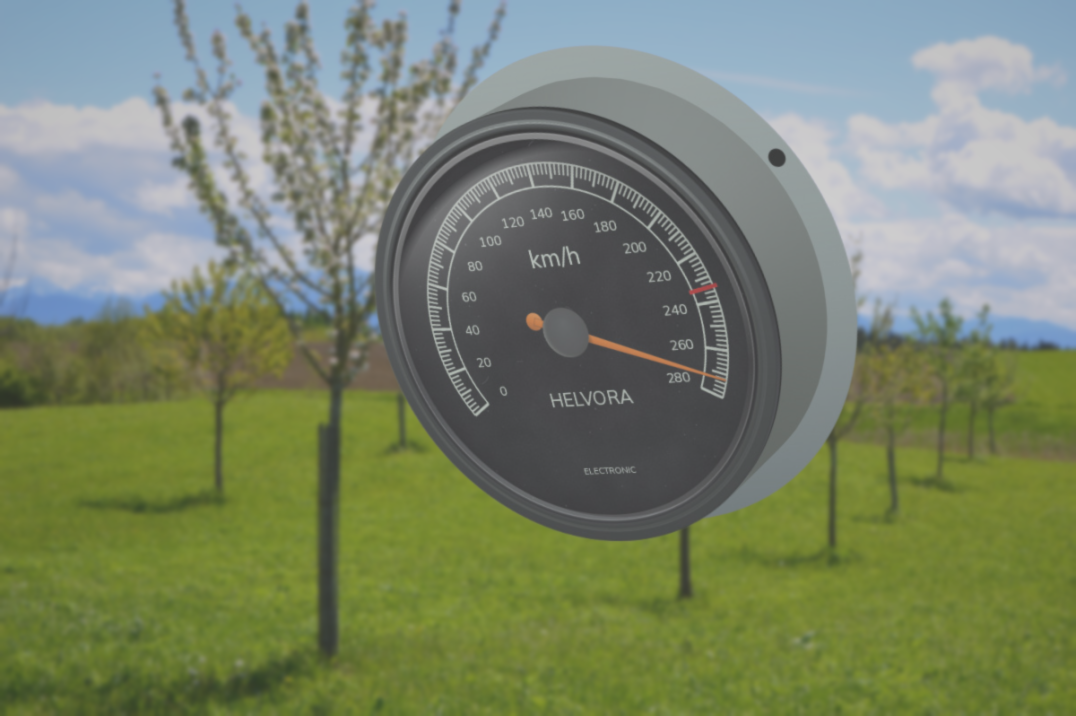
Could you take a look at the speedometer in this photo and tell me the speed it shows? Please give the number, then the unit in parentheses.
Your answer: 270 (km/h)
